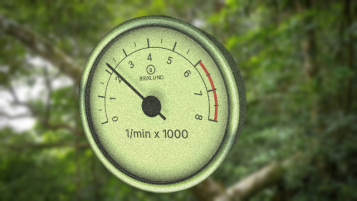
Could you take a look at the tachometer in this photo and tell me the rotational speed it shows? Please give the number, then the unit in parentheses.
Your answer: 2250 (rpm)
